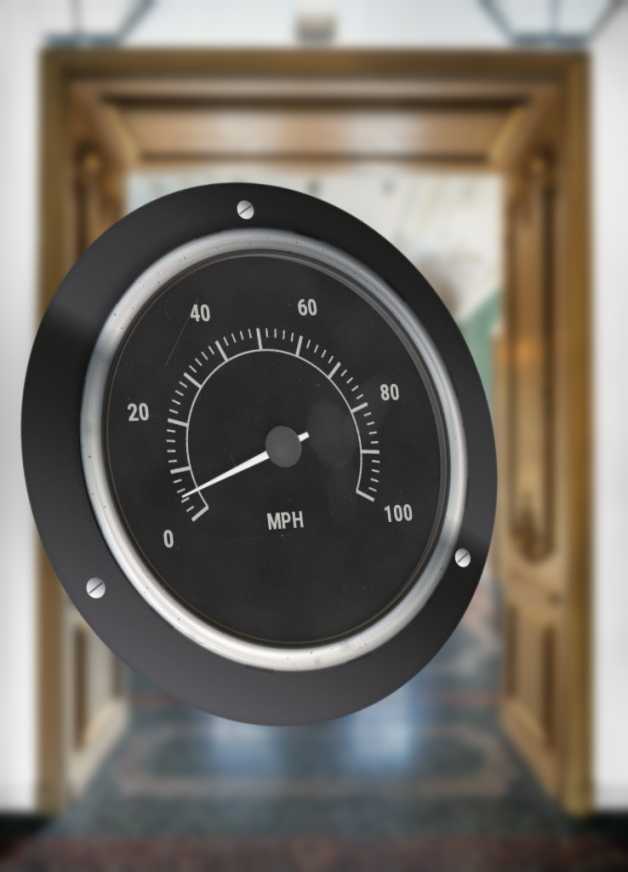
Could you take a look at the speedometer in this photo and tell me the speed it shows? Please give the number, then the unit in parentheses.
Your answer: 5 (mph)
